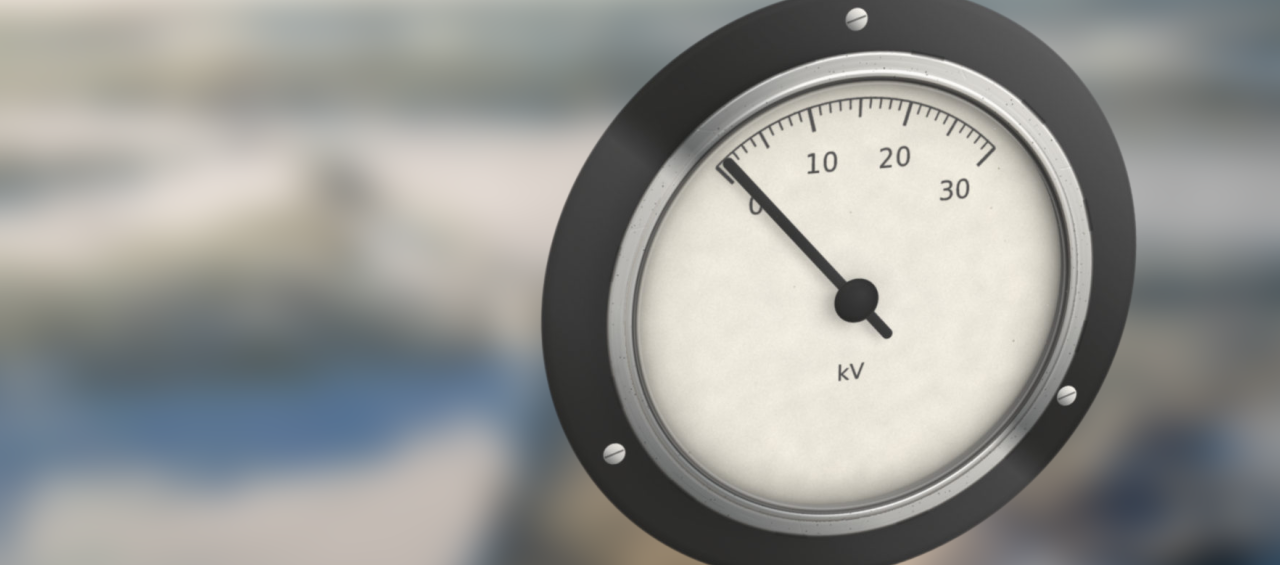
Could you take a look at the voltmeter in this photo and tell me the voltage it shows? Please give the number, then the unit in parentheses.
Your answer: 1 (kV)
